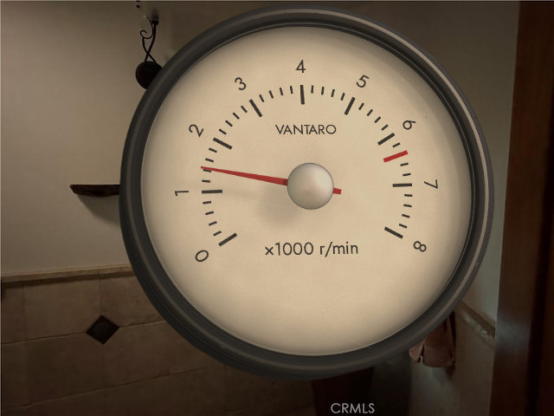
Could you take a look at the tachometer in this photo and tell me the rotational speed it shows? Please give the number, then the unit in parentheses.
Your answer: 1400 (rpm)
